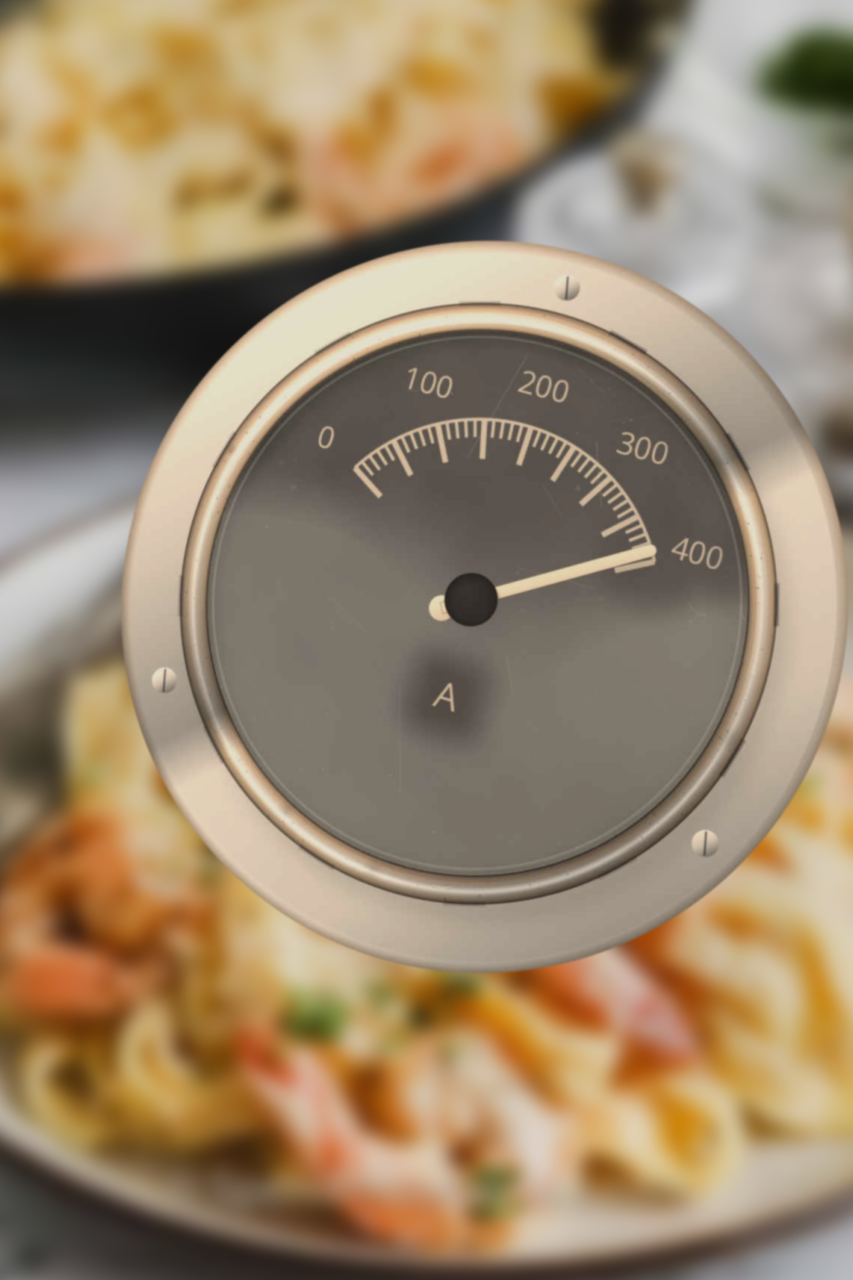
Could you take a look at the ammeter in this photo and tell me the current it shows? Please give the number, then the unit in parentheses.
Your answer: 390 (A)
